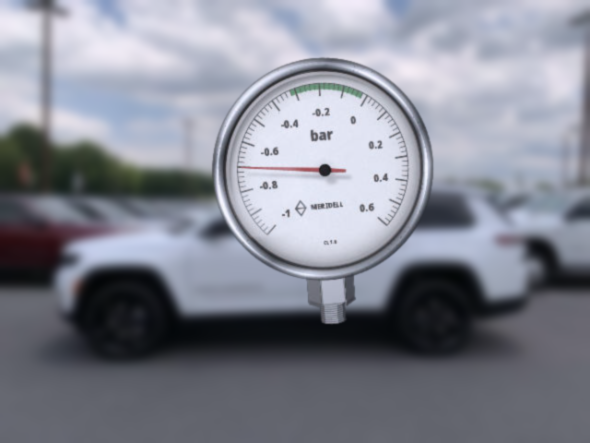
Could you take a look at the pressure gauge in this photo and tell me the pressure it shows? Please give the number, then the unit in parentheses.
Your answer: -0.7 (bar)
